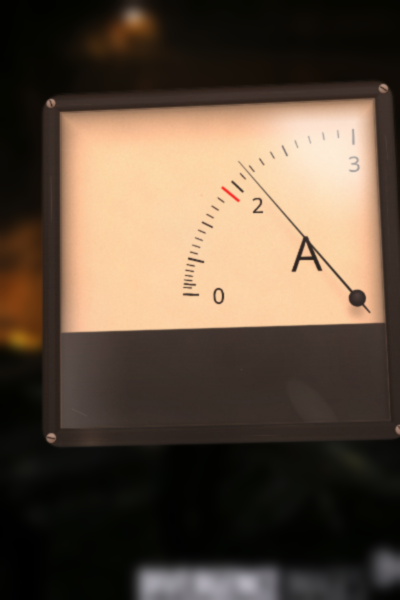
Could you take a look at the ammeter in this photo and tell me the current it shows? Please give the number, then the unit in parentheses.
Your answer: 2.15 (A)
